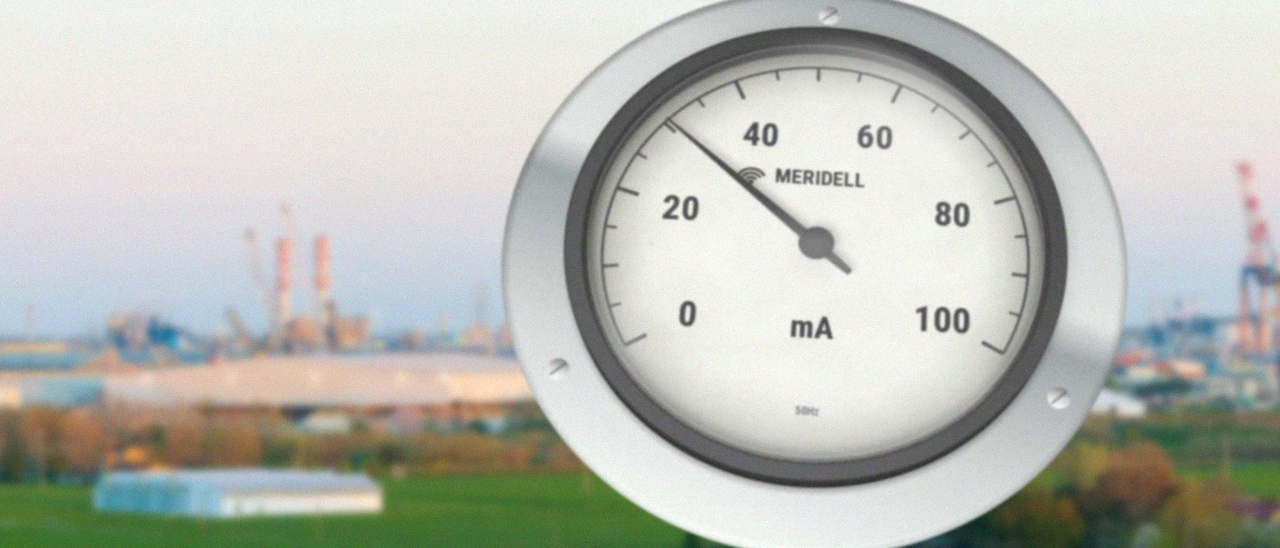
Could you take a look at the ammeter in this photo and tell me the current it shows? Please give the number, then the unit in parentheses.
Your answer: 30 (mA)
